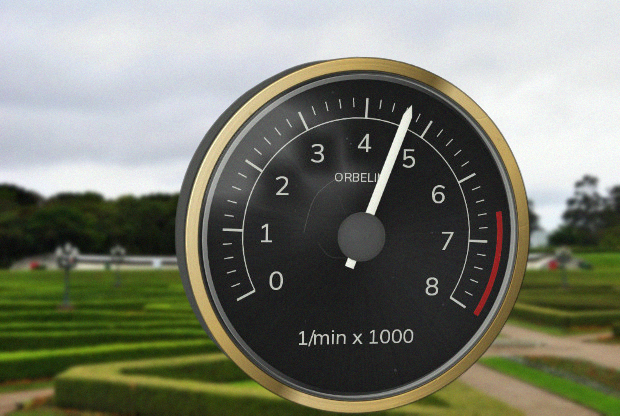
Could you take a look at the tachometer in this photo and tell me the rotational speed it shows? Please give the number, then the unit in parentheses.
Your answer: 4600 (rpm)
